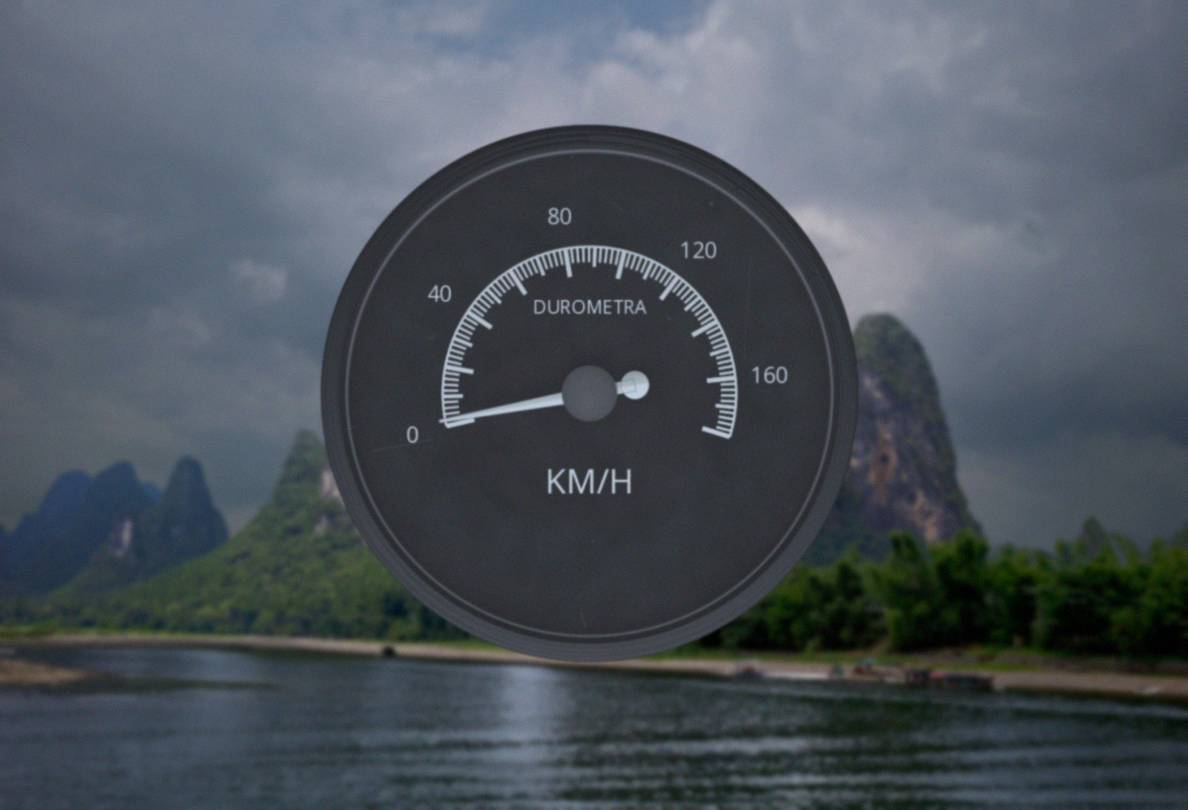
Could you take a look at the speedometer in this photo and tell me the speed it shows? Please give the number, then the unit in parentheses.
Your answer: 2 (km/h)
